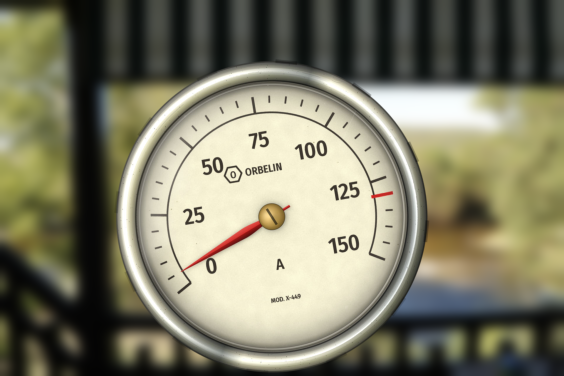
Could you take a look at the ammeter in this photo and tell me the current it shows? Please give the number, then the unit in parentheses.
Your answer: 5 (A)
